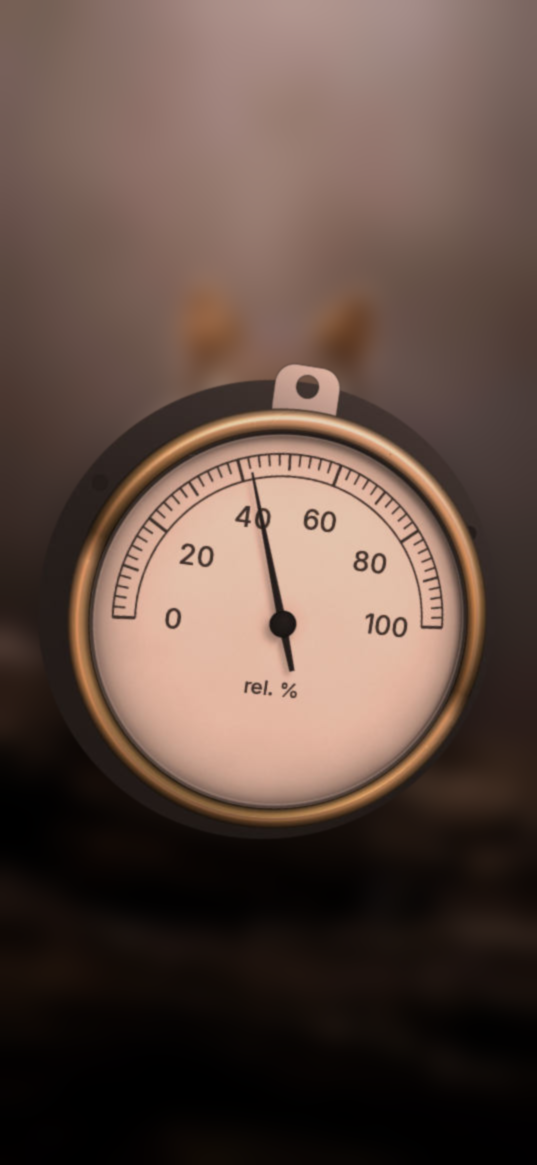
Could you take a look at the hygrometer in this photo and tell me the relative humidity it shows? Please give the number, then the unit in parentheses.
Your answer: 42 (%)
